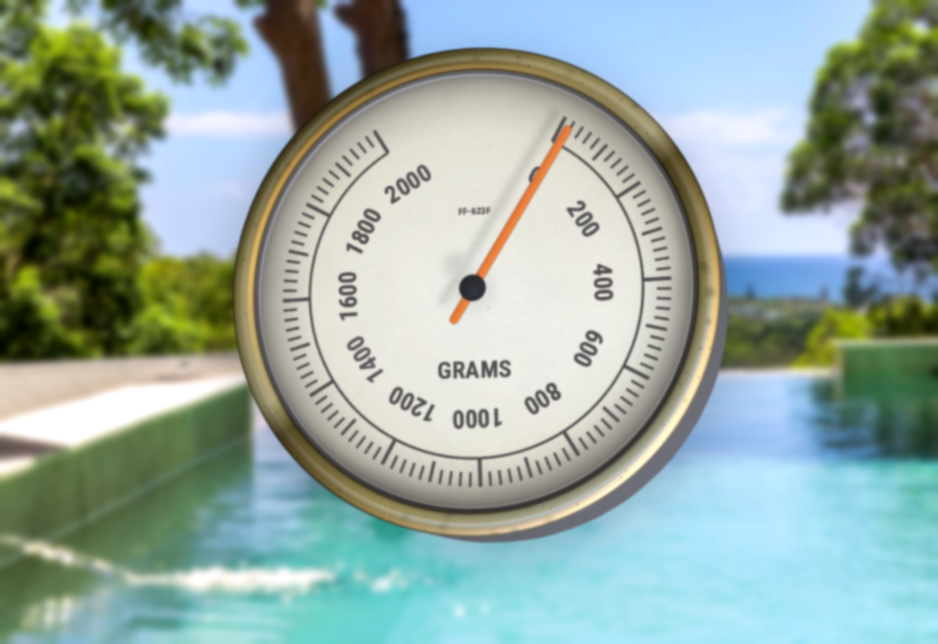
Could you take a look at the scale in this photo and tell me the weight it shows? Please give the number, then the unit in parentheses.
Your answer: 20 (g)
